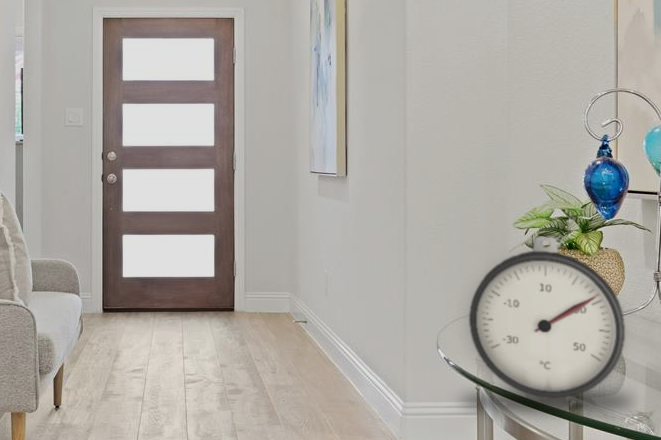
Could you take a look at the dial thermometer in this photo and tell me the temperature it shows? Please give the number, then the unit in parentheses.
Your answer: 28 (°C)
